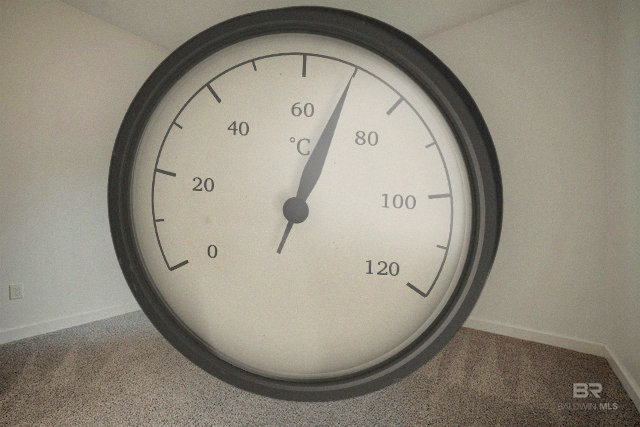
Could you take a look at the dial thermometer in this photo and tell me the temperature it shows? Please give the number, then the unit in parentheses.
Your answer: 70 (°C)
